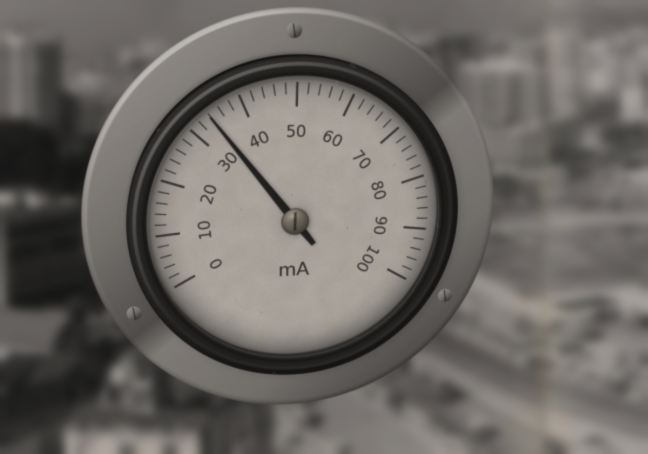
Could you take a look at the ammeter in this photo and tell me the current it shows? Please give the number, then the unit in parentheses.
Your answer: 34 (mA)
